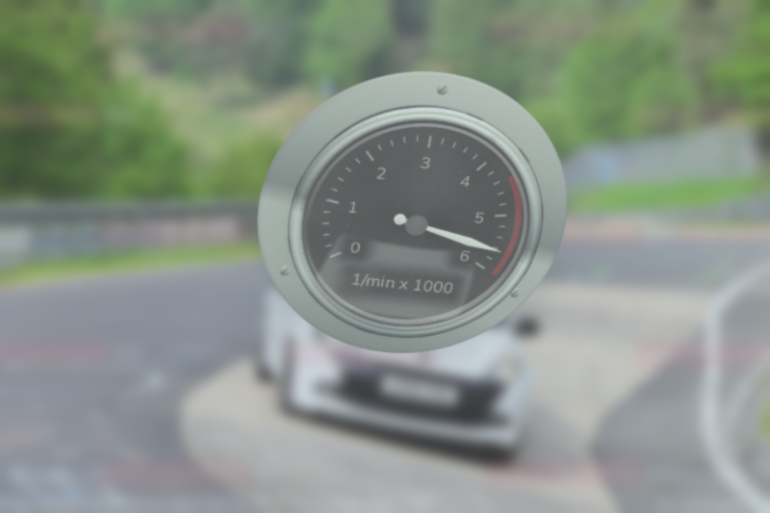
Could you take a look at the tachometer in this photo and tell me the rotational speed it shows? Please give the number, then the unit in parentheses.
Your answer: 5600 (rpm)
